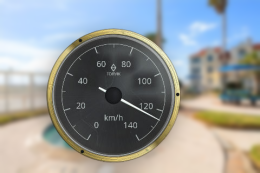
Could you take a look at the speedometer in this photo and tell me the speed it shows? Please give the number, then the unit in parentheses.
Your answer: 125 (km/h)
